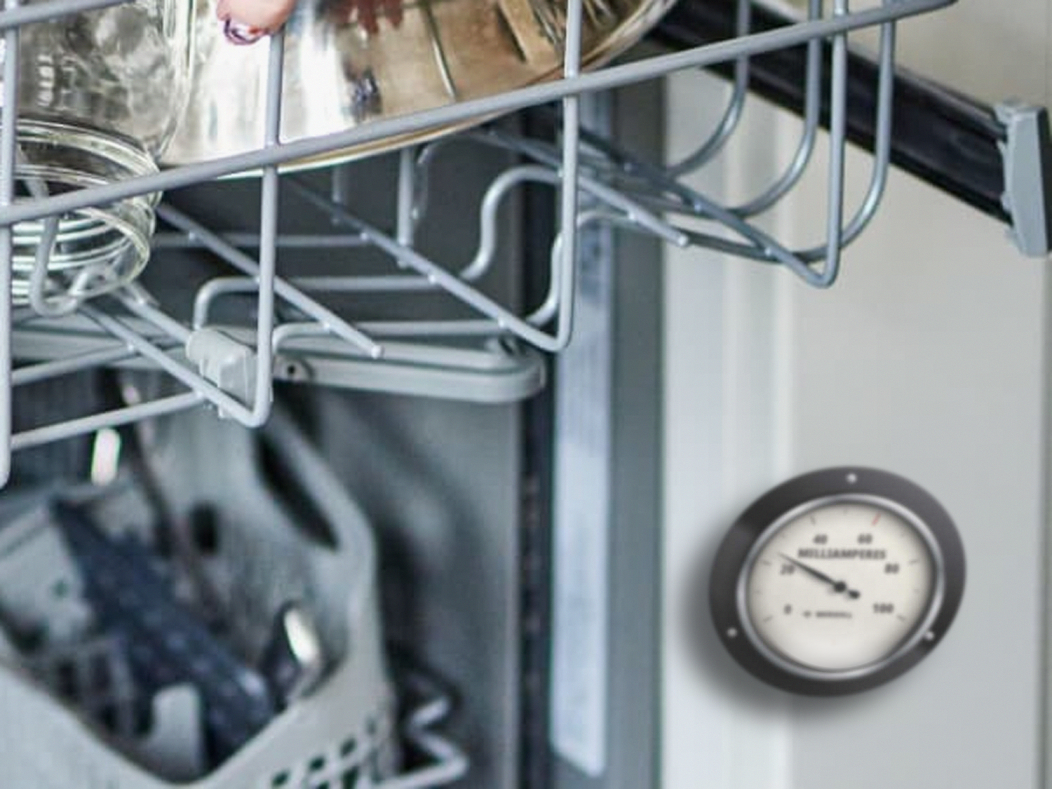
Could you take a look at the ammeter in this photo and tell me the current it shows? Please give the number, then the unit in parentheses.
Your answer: 25 (mA)
